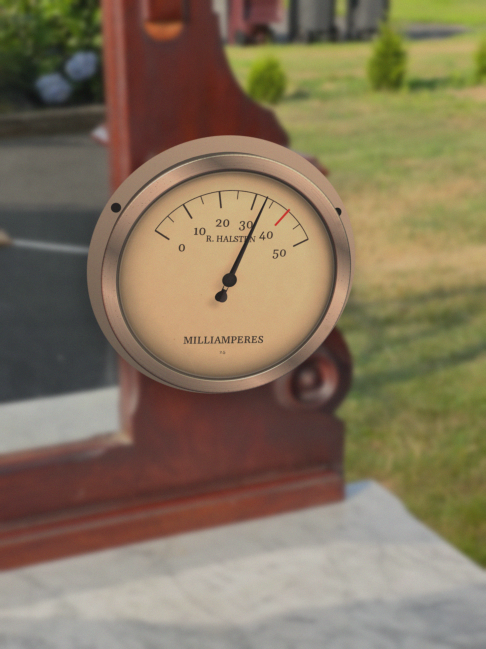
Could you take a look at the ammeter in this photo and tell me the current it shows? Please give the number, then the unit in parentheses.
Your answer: 32.5 (mA)
